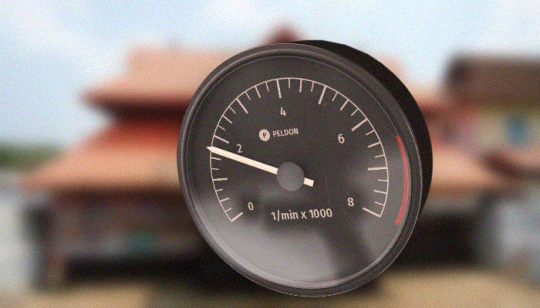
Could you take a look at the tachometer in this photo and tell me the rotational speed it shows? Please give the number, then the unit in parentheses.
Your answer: 1750 (rpm)
